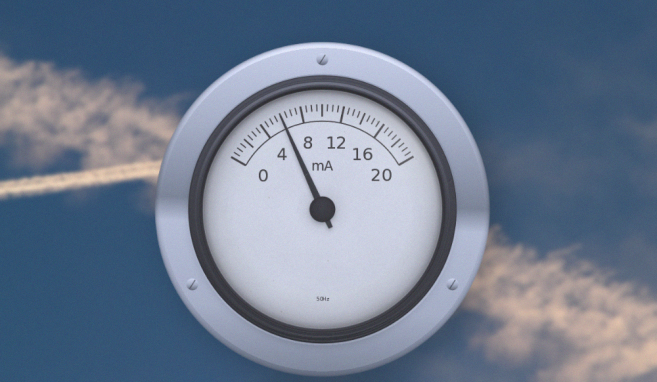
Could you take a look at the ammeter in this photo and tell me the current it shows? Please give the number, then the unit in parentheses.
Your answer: 6 (mA)
